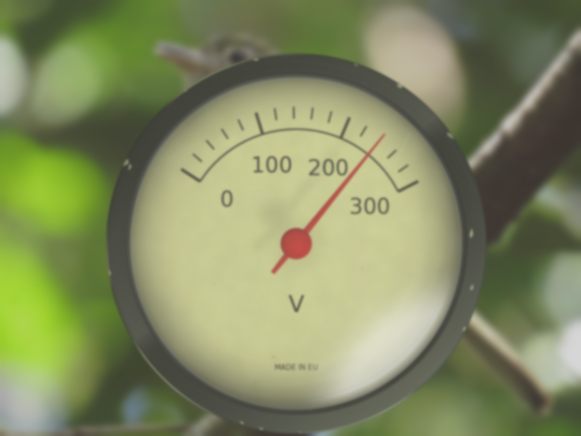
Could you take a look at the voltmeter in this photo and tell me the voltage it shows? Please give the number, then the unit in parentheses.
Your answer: 240 (V)
